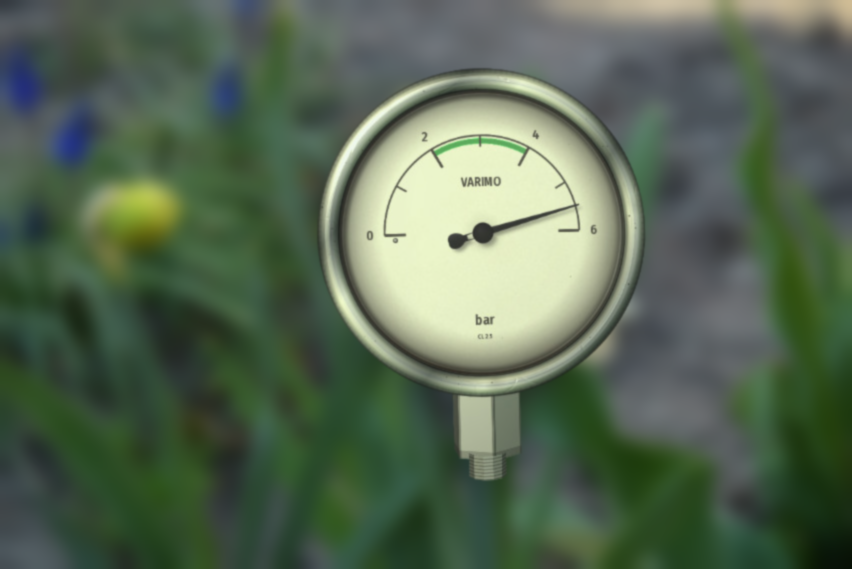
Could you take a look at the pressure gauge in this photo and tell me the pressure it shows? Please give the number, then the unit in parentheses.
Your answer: 5.5 (bar)
